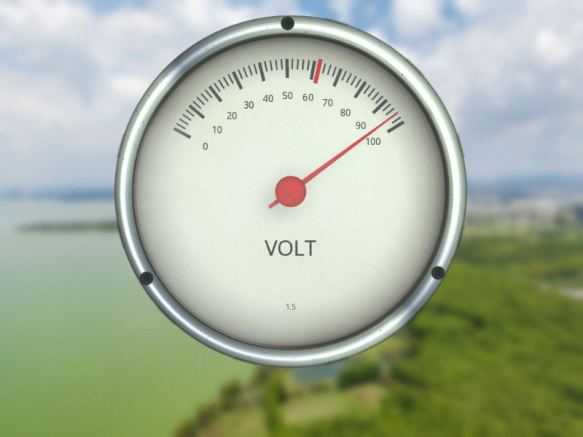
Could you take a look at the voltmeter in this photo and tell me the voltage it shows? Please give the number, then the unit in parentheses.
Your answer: 96 (V)
